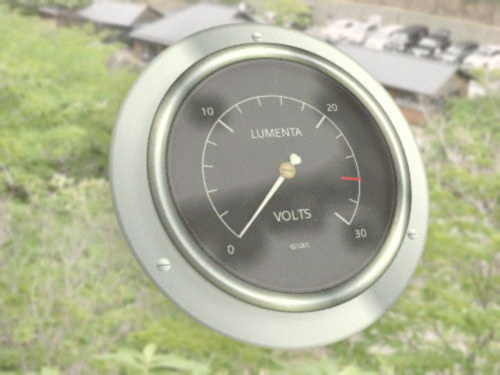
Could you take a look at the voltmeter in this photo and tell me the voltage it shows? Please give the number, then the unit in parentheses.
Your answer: 0 (V)
